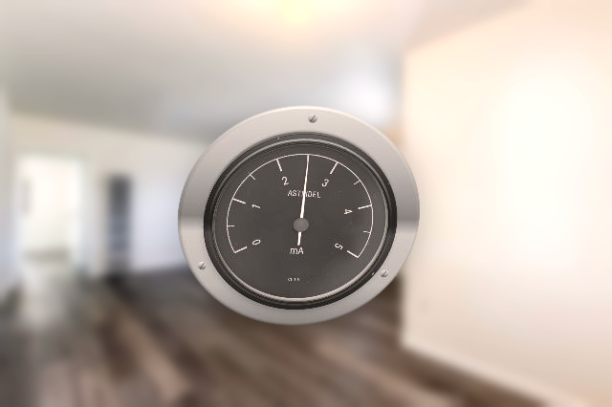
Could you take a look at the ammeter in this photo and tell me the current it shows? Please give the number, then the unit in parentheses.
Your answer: 2.5 (mA)
